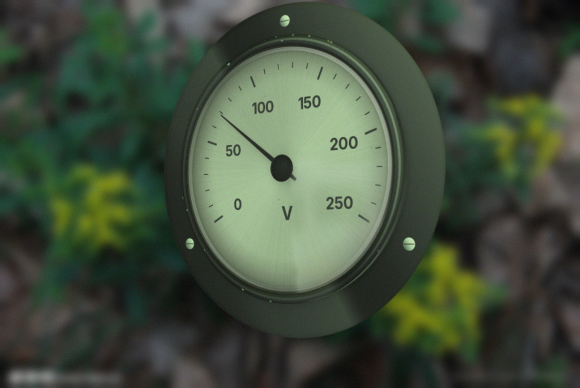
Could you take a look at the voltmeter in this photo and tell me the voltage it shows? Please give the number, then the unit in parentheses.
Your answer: 70 (V)
